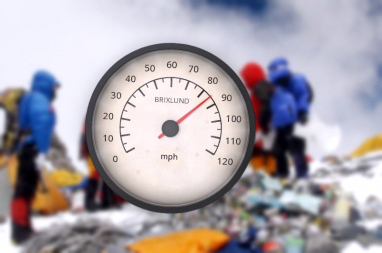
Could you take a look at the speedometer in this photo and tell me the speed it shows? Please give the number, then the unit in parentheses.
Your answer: 85 (mph)
